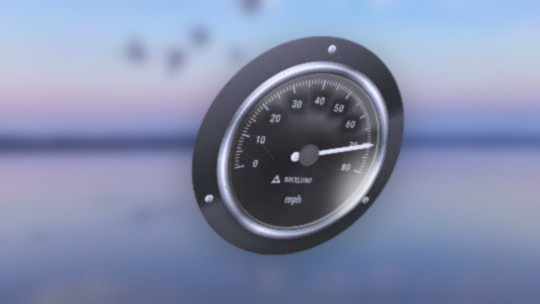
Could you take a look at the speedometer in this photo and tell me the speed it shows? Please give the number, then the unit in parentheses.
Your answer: 70 (mph)
